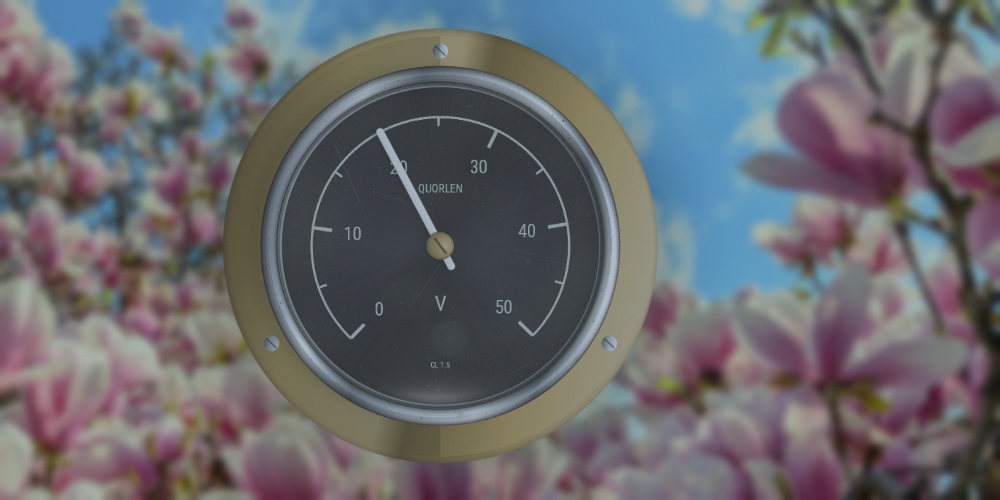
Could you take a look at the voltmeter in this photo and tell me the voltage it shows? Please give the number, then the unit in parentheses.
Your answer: 20 (V)
